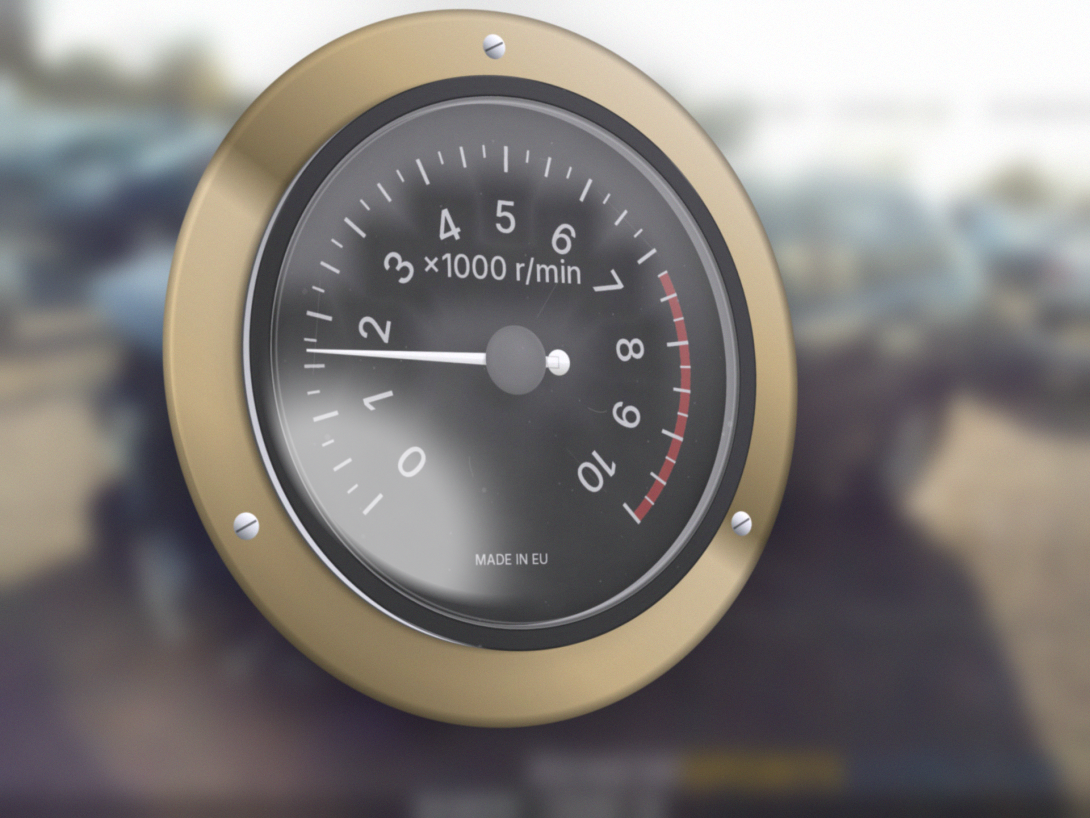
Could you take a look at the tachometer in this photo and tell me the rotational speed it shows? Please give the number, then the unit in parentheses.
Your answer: 1625 (rpm)
